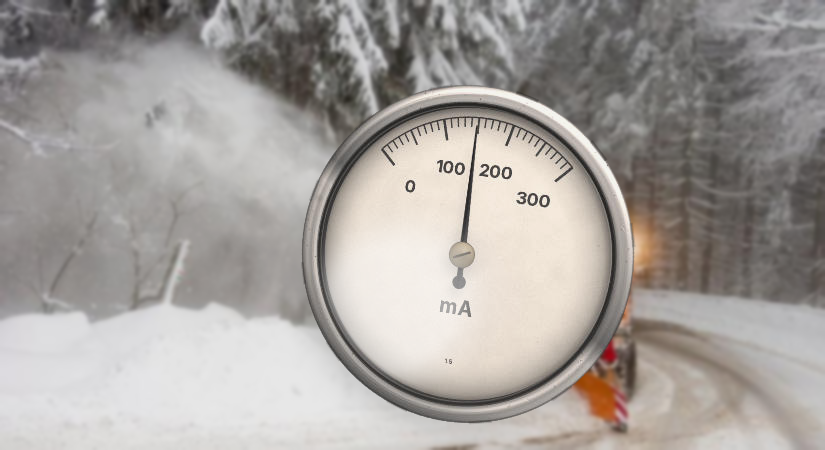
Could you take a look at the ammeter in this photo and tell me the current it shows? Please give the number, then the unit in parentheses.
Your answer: 150 (mA)
